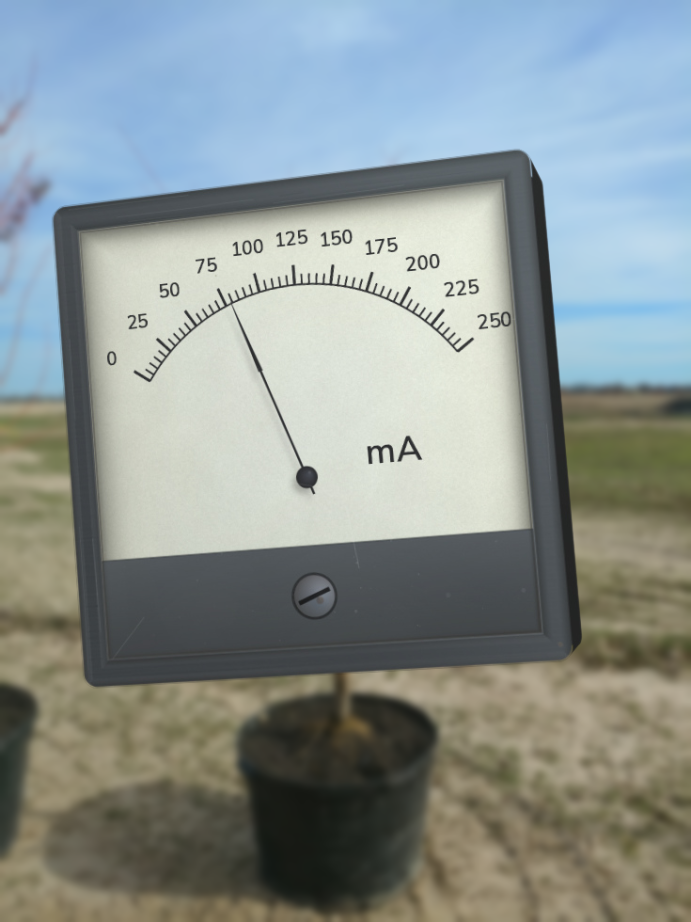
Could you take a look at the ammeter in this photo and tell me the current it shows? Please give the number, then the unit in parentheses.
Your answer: 80 (mA)
